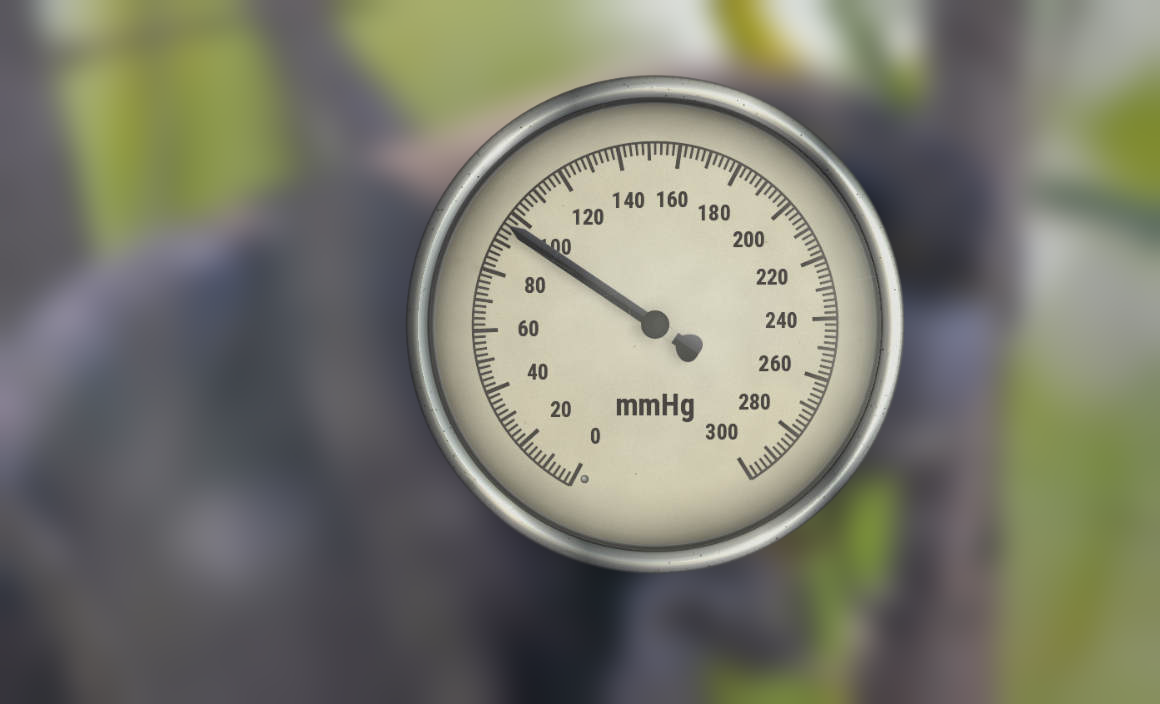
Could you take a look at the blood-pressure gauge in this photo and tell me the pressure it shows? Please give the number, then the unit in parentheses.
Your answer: 96 (mmHg)
